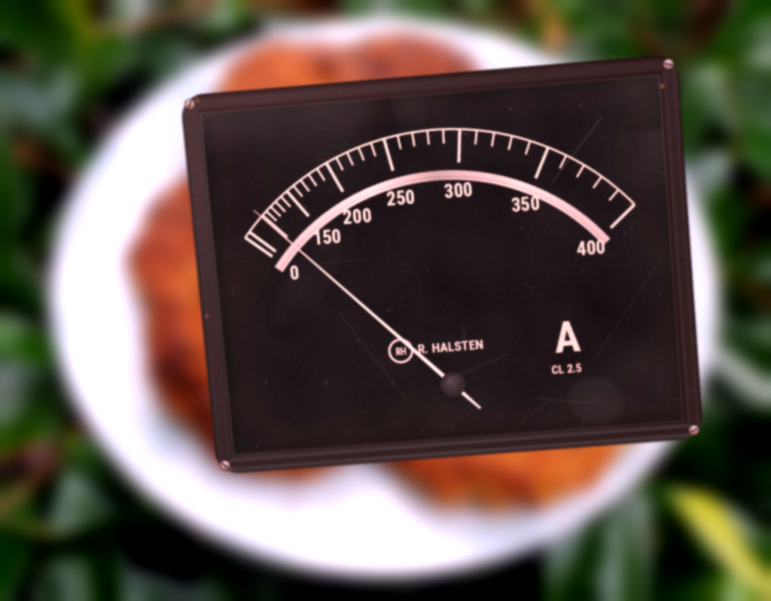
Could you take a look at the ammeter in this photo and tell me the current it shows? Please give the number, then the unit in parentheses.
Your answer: 100 (A)
